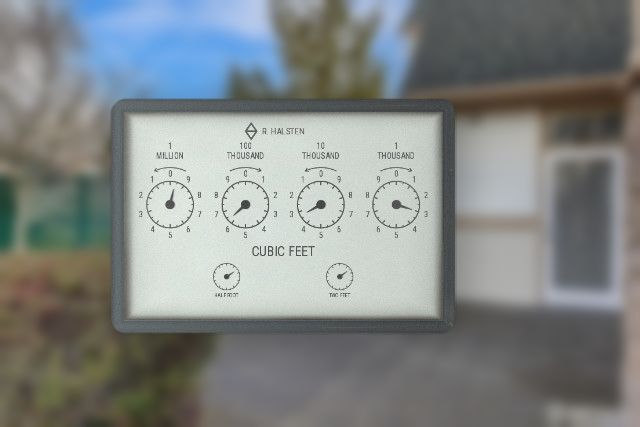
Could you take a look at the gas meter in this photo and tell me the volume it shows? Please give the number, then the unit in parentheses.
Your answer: 963300 (ft³)
